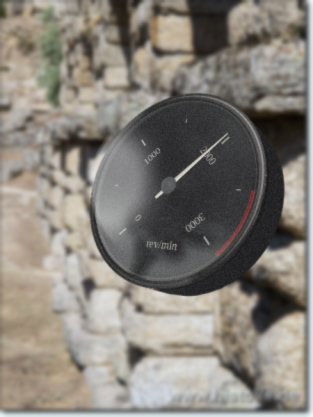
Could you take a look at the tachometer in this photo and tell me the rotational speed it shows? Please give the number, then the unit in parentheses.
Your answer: 2000 (rpm)
